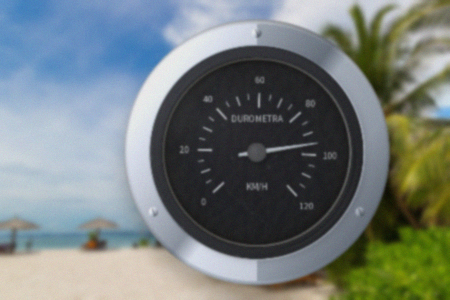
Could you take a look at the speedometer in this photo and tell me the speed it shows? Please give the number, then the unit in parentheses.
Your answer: 95 (km/h)
